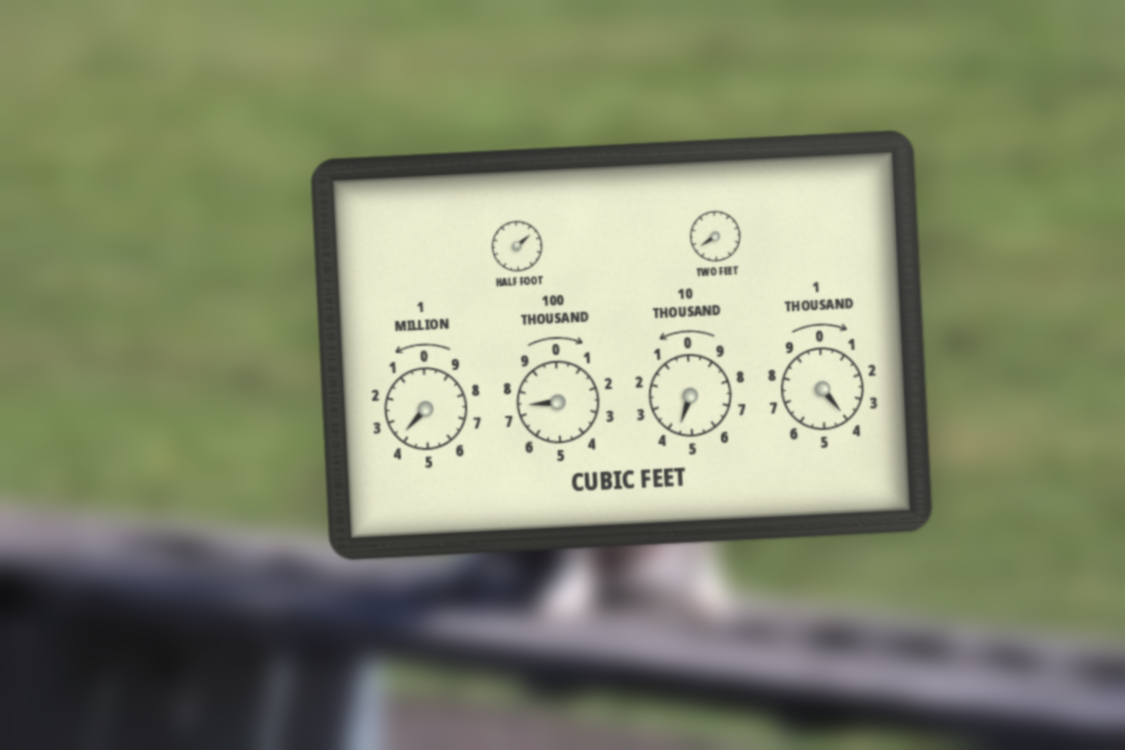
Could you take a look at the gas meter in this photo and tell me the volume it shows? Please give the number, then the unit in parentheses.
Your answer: 374400 (ft³)
